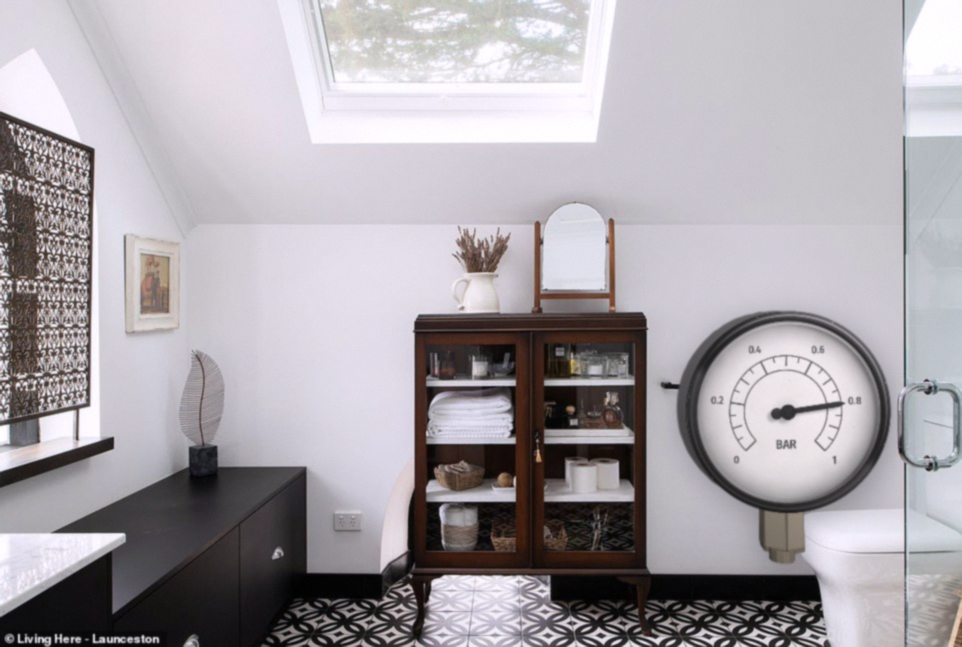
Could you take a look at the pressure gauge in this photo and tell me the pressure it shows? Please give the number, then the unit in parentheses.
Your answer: 0.8 (bar)
